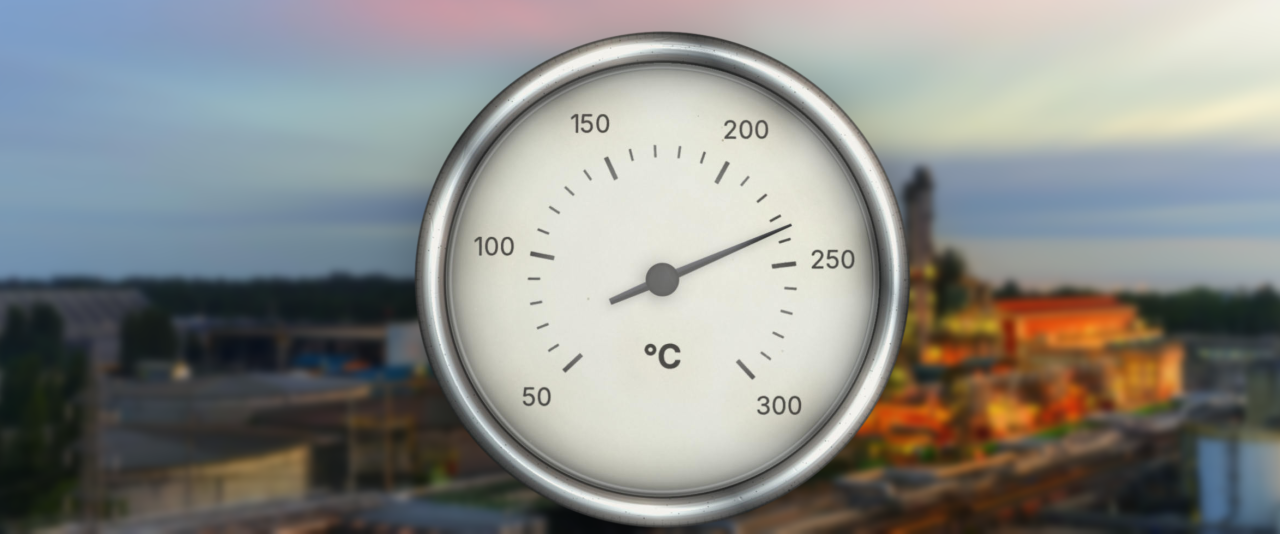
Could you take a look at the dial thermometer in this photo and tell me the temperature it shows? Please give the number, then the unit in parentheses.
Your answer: 235 (°C)
